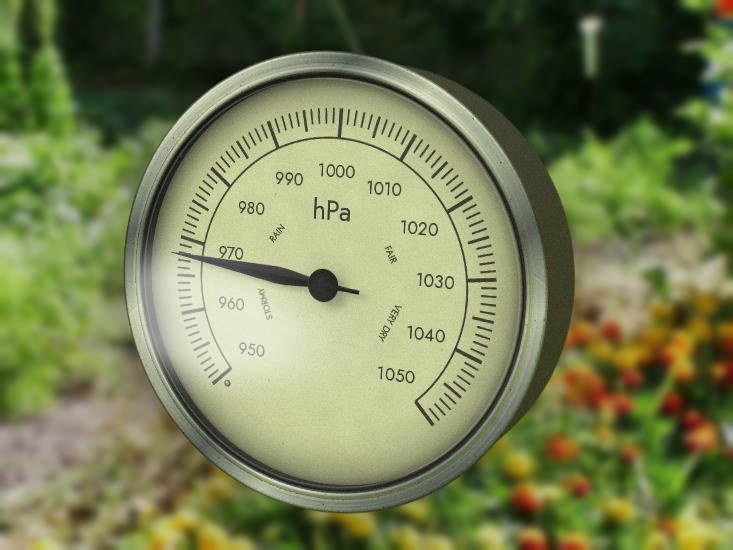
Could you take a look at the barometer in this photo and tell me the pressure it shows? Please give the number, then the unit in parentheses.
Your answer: 968 (hPa)
